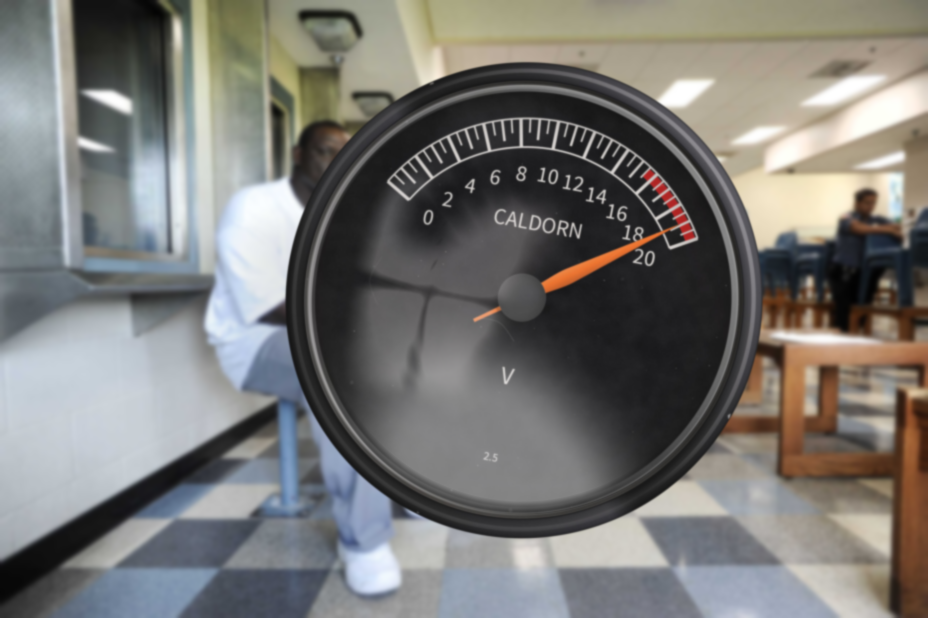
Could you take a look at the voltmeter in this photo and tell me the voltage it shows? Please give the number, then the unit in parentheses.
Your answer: 19 (V)
